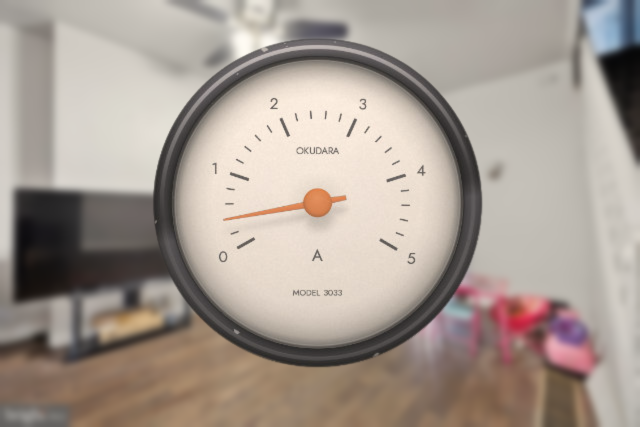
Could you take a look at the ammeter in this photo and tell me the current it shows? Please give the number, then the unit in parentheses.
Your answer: 0.4 (A)
